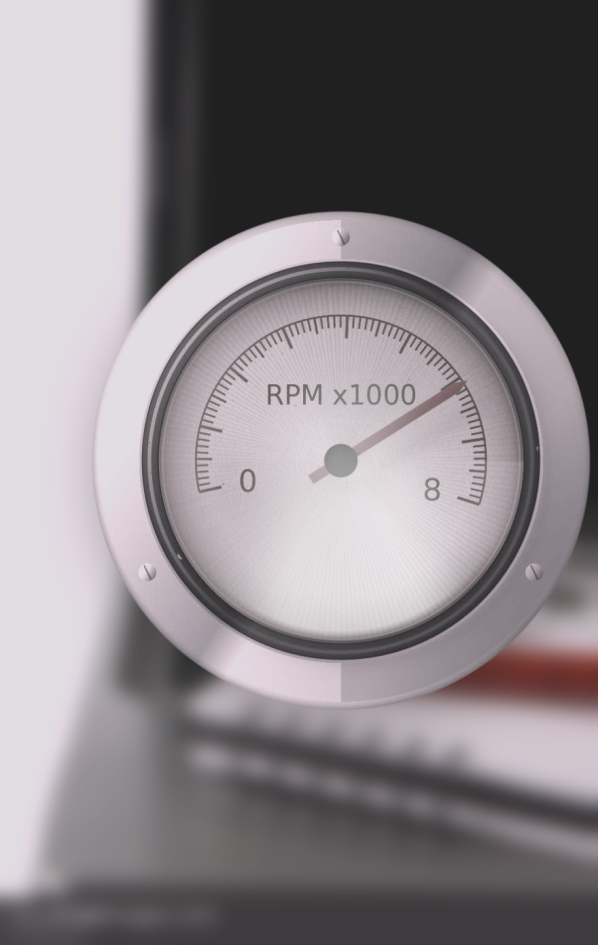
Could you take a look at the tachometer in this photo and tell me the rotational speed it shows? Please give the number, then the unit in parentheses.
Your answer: 6100 (rpm)
